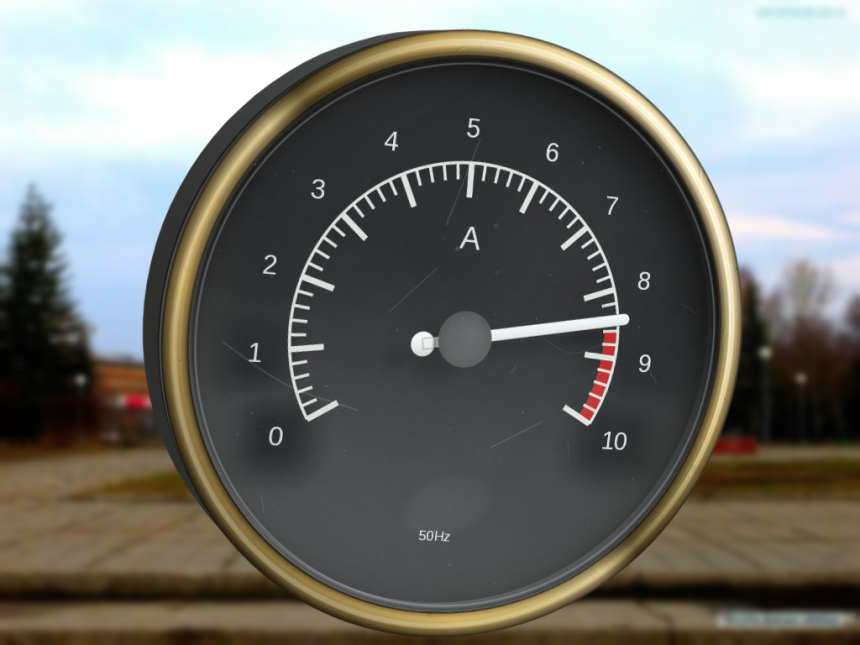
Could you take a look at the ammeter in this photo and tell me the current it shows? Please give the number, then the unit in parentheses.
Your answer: 8.4 (A)
